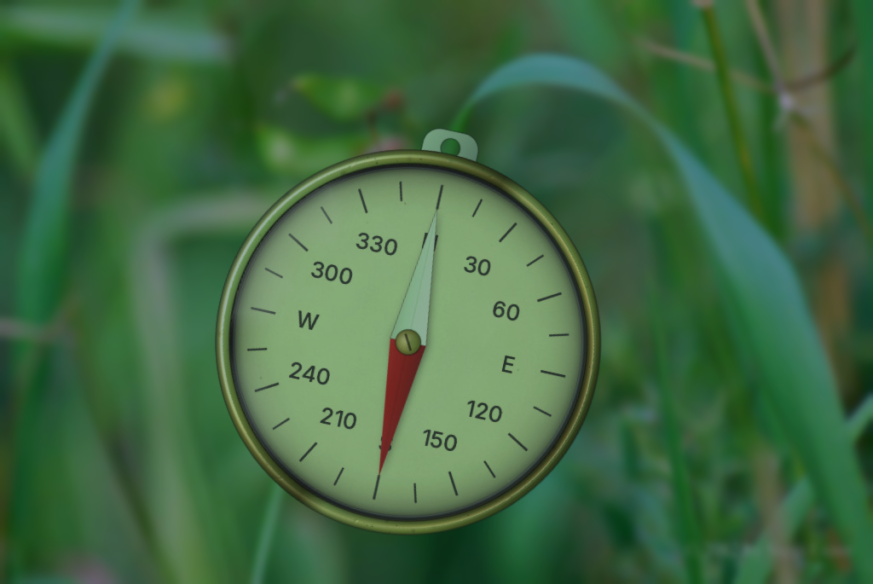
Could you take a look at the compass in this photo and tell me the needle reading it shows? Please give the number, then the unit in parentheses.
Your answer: 180 (°)
